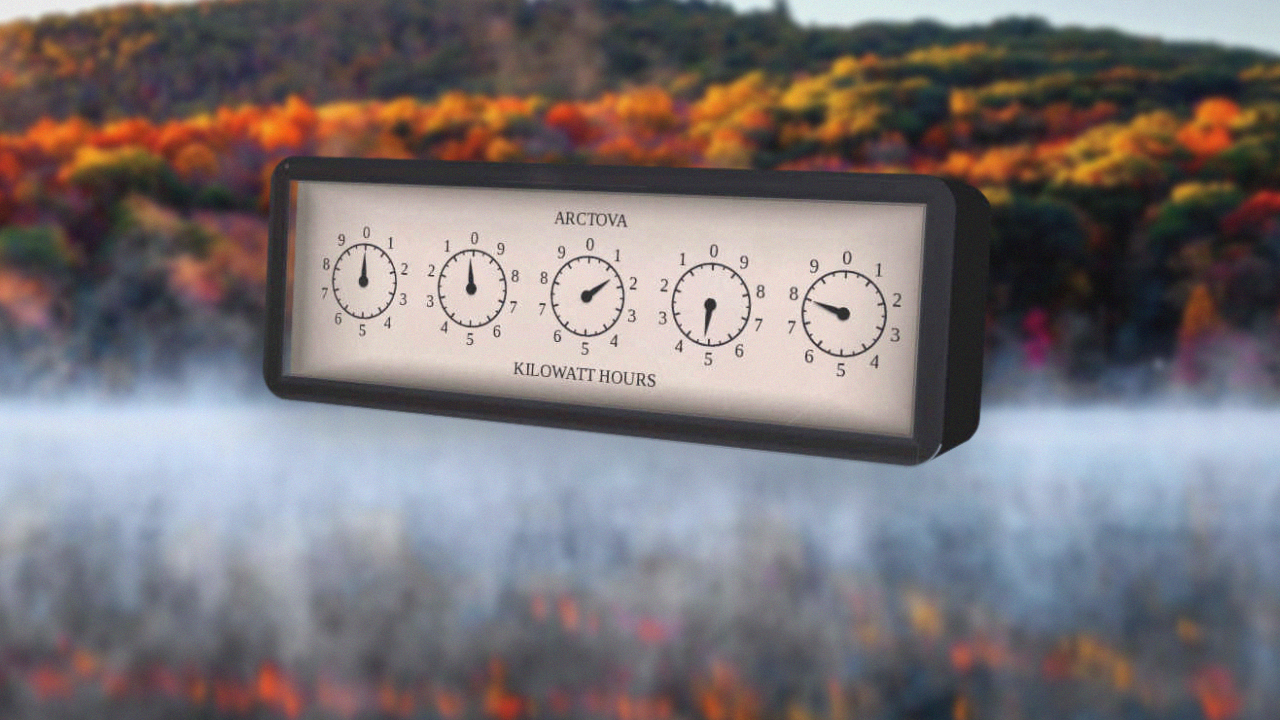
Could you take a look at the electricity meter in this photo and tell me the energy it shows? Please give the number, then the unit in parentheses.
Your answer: 148 (kWh)
